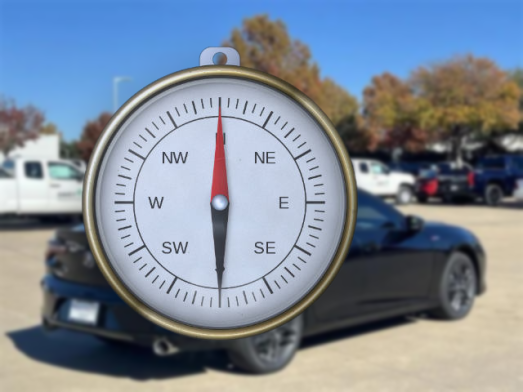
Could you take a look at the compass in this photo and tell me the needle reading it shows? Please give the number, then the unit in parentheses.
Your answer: 0 (°)
